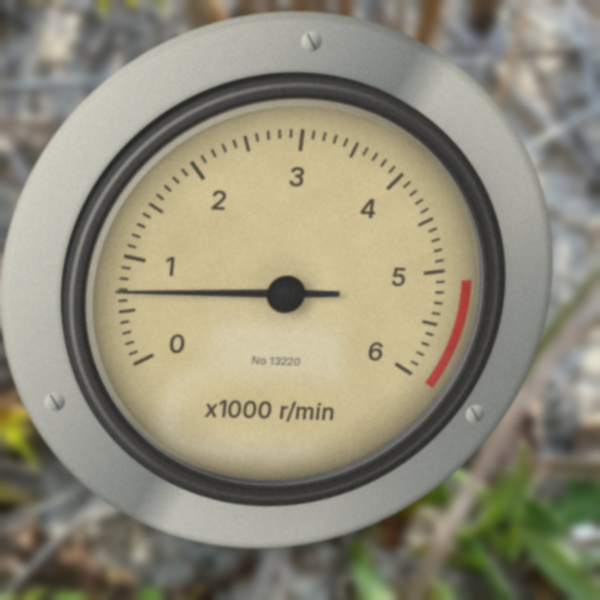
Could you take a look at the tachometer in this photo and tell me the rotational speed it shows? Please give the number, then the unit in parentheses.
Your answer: 700 (rpm)
